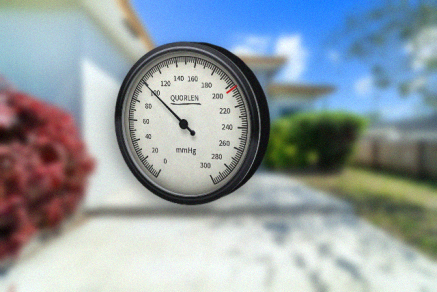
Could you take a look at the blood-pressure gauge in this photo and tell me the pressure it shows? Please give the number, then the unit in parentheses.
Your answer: 100 (mmHg)
